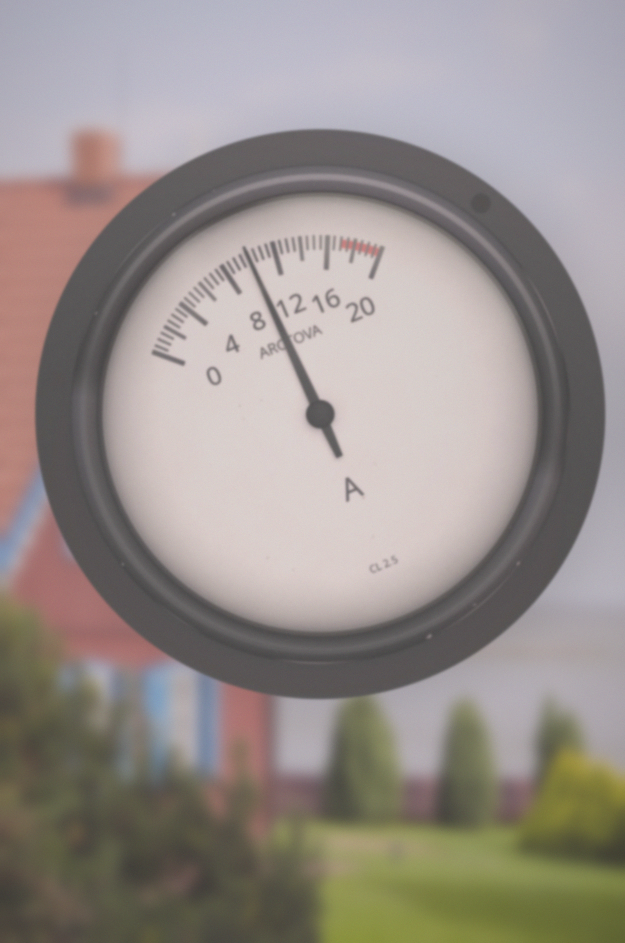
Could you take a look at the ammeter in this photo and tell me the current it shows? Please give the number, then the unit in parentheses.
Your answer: 10 (A)
